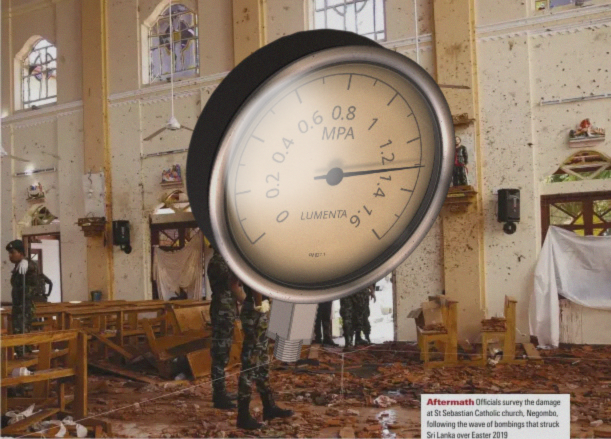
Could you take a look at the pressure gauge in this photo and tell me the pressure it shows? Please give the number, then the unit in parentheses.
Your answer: 1.3 (MPa)
